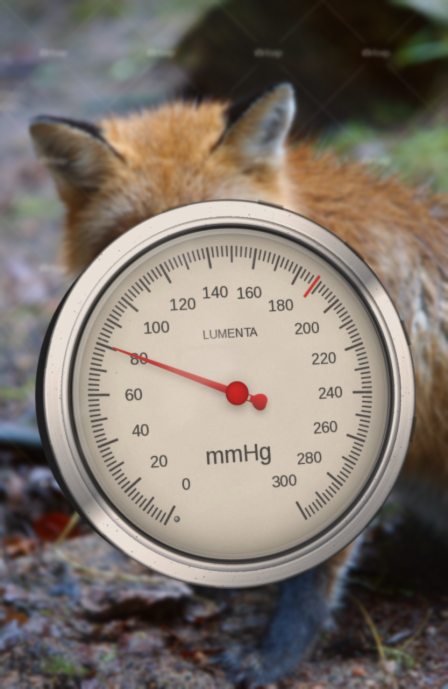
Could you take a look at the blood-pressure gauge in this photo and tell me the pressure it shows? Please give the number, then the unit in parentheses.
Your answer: 80 (mmHg)
